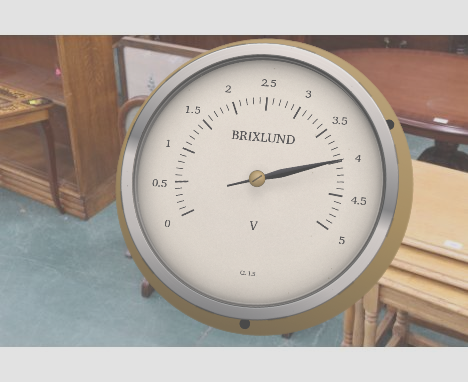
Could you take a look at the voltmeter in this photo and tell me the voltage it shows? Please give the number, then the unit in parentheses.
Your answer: 4 (V)
